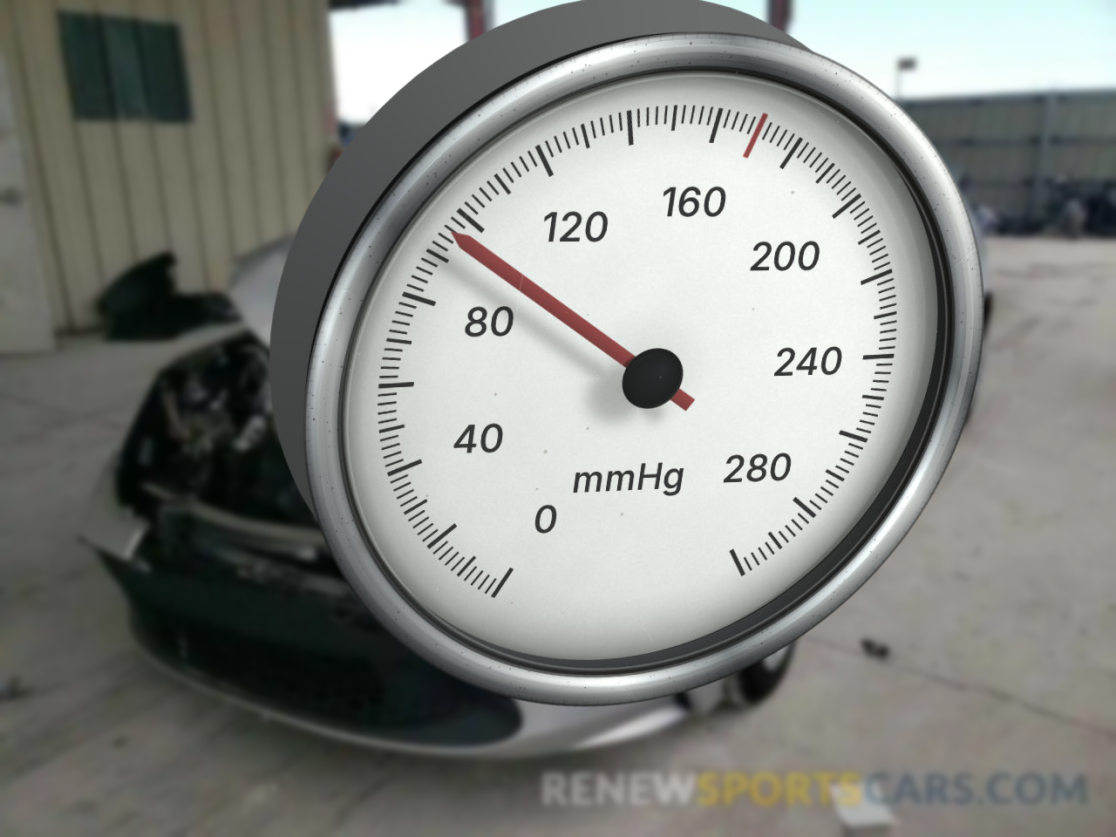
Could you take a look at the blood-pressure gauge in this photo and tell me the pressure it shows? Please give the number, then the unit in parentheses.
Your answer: 96 (mmHg)
